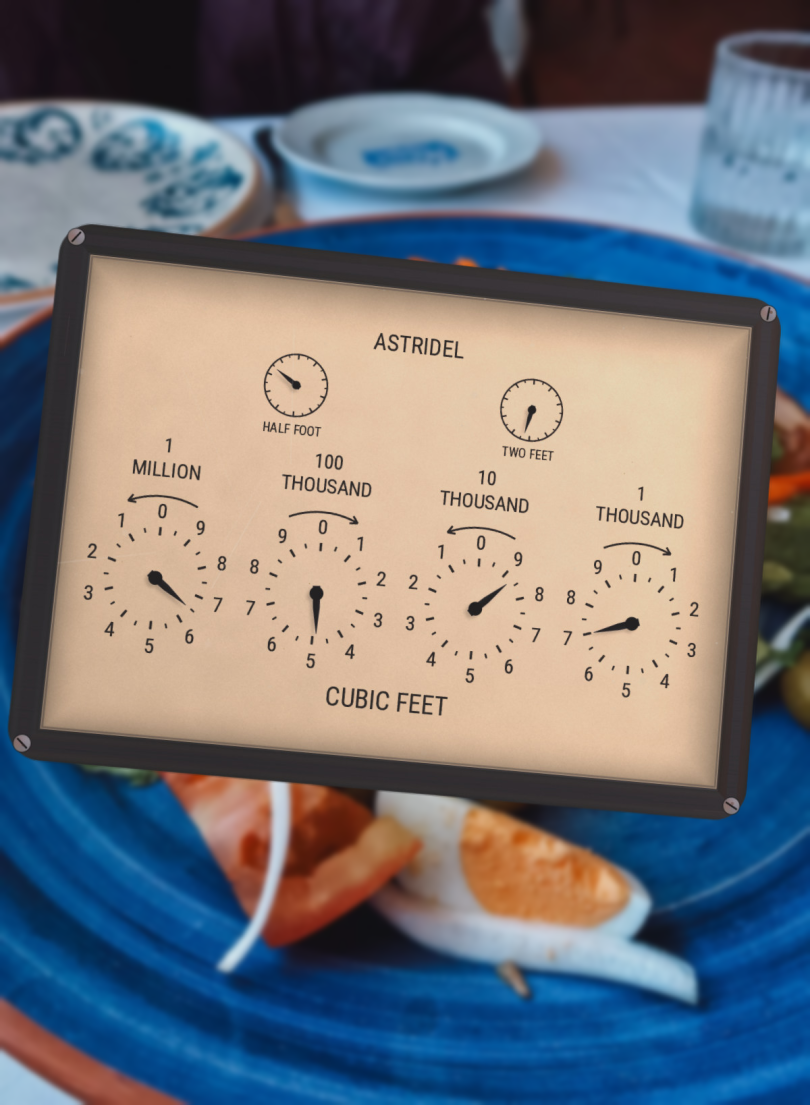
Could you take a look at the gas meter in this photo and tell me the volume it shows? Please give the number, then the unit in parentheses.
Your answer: 648700 (ft³)
